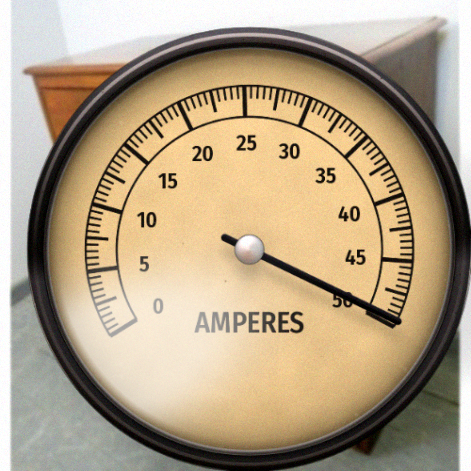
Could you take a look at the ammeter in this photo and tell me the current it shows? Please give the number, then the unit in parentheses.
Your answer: 49.5 (A)
